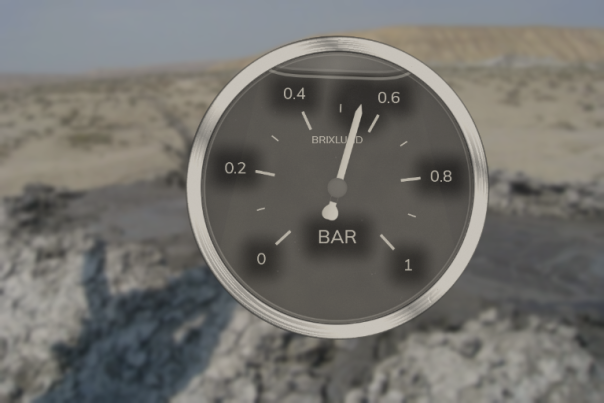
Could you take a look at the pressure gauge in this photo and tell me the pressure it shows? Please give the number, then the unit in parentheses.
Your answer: 0.55 (bar)
